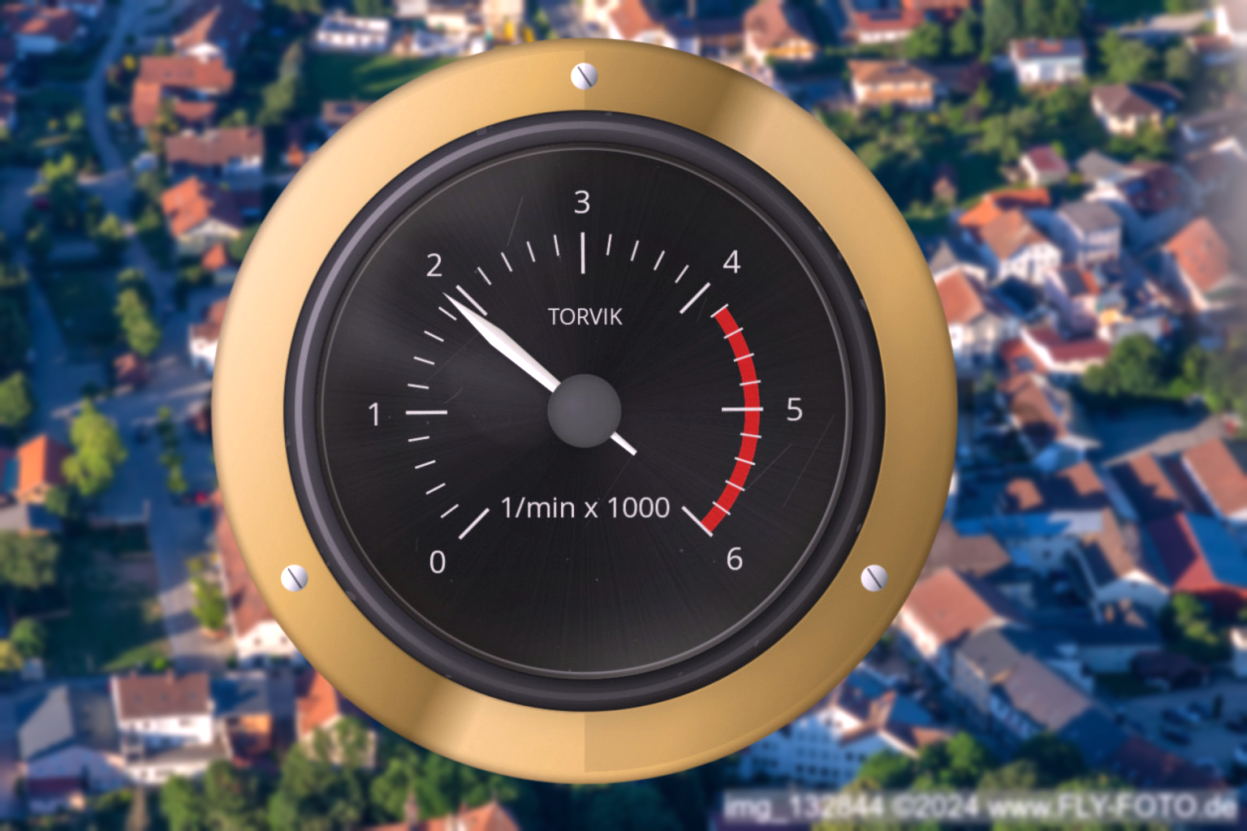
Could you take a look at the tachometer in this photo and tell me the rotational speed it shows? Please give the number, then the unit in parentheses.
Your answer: 1900 (rpm)
